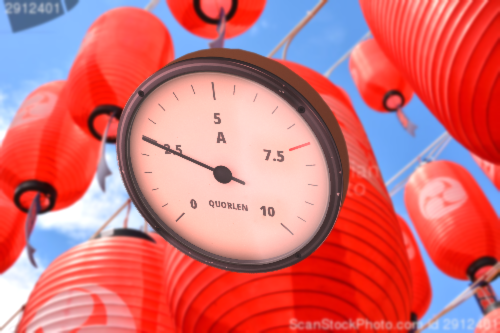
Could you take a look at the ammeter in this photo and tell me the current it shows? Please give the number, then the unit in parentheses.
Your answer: 2.5 (A)
